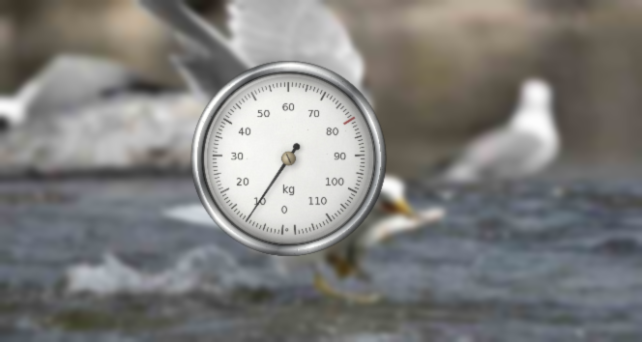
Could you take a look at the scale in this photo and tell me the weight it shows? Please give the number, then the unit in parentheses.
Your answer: 10 (kg)
